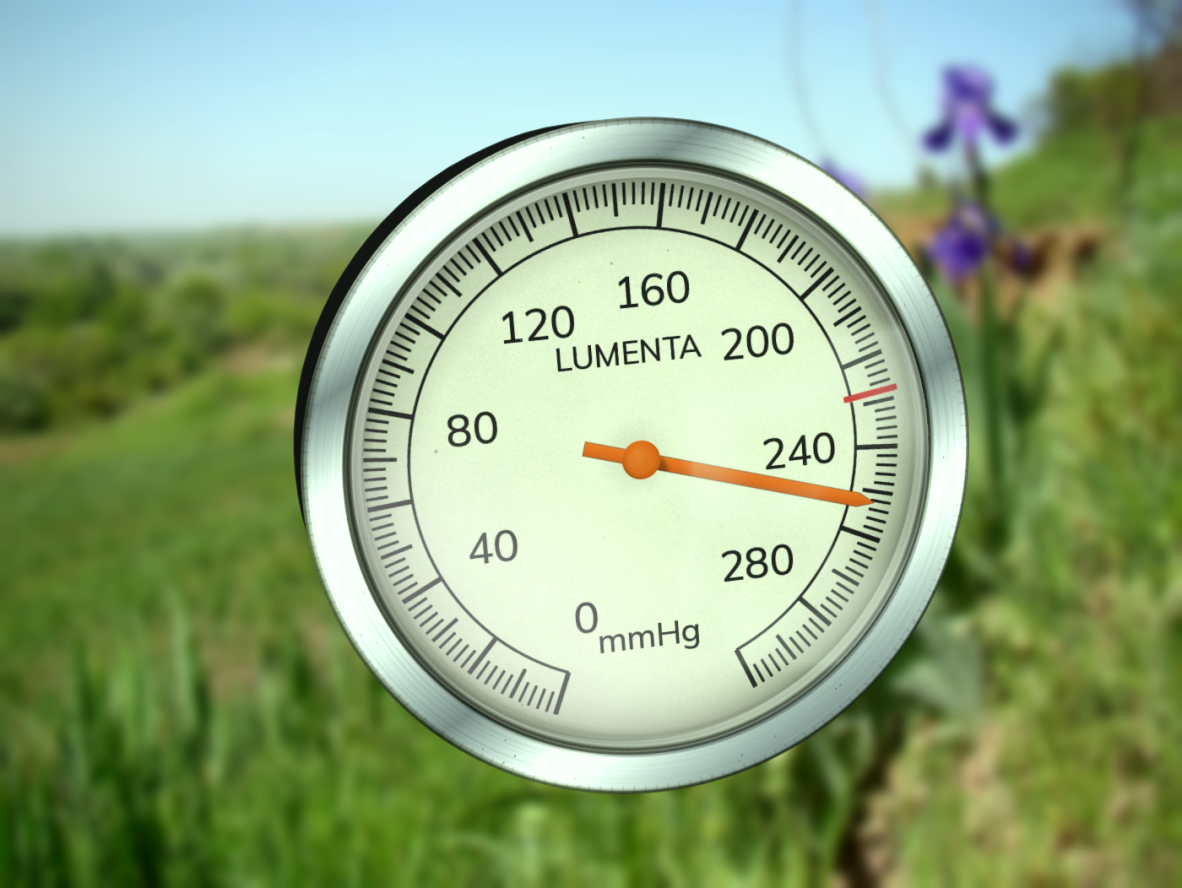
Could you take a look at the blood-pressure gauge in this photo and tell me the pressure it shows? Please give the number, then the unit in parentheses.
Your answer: 252 (mmHg)
